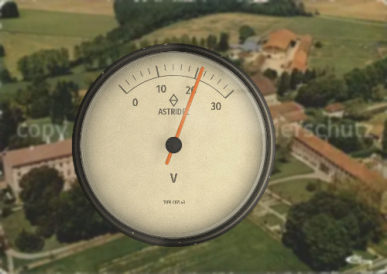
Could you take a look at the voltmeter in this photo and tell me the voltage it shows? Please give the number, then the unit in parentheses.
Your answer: 21 (V)
